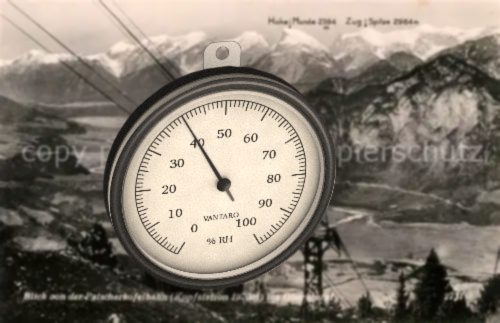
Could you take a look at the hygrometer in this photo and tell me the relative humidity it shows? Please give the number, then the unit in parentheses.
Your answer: 40 (%)
